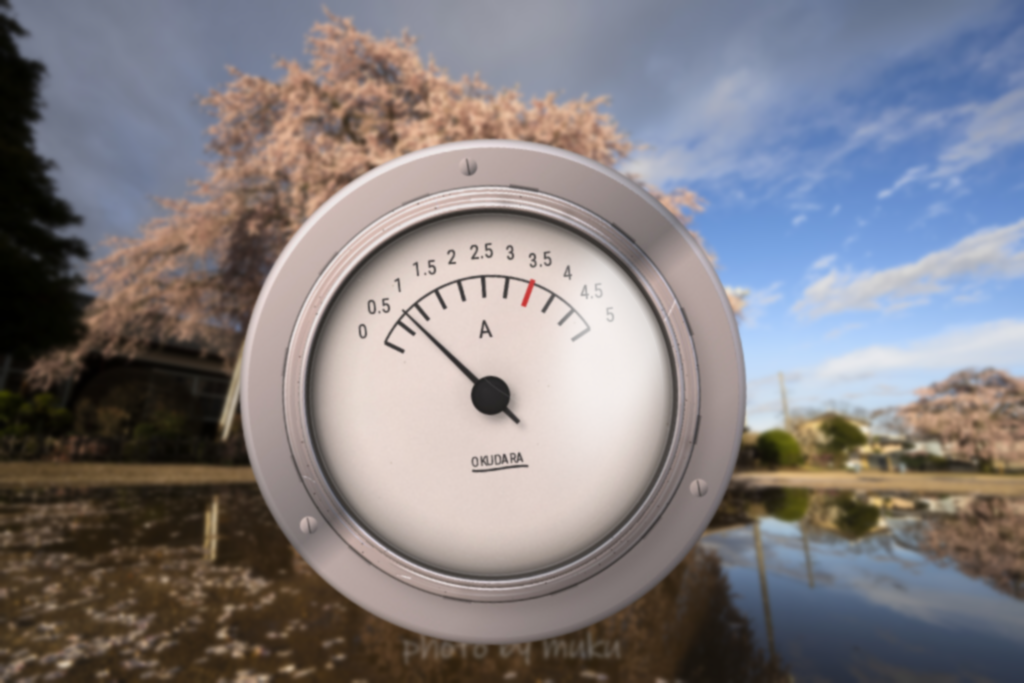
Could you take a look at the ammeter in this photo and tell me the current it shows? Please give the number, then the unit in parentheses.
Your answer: 0.75 (A)
